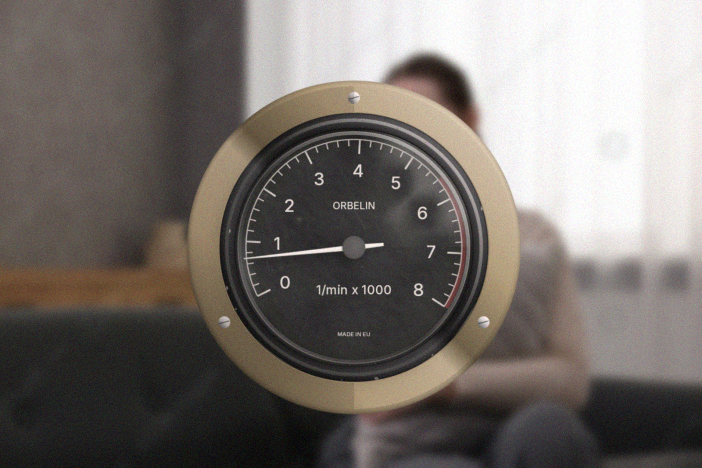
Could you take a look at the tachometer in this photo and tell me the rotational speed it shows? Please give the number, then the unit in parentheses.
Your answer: 700 (rpm)
